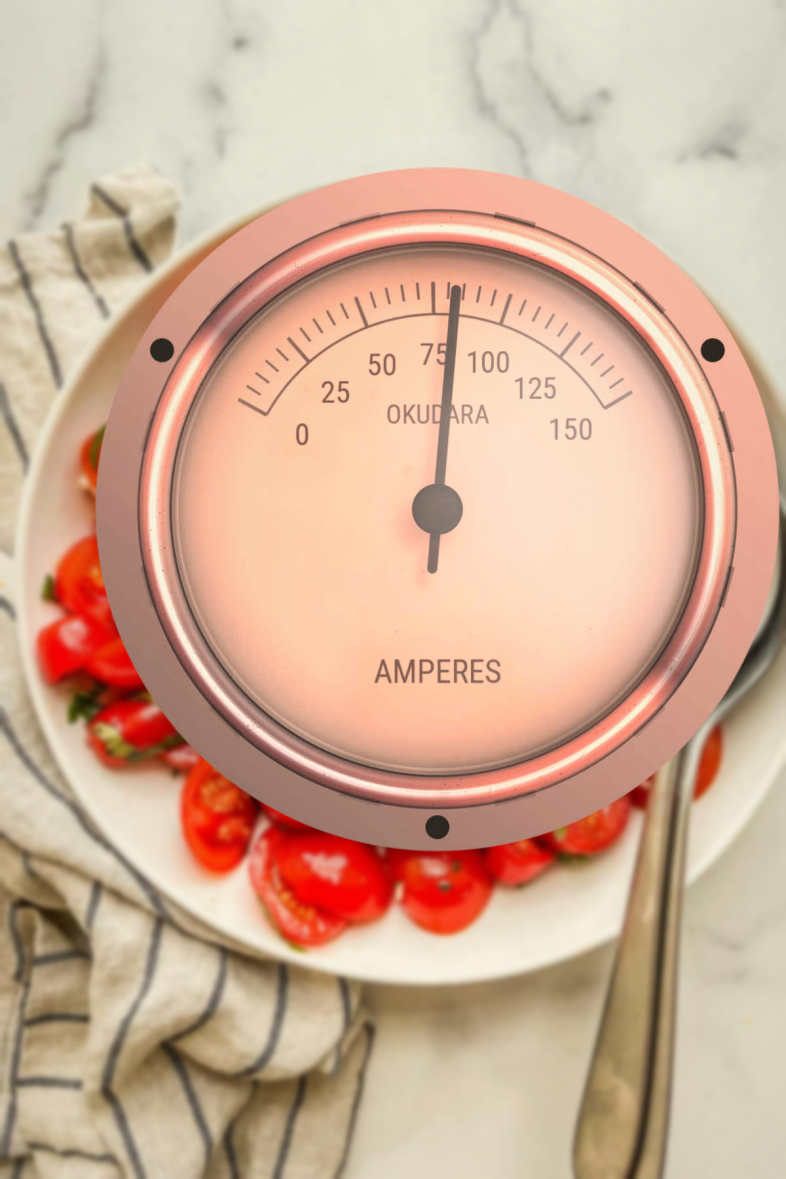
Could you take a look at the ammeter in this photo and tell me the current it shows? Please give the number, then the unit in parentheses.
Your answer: 82.5 (A)
